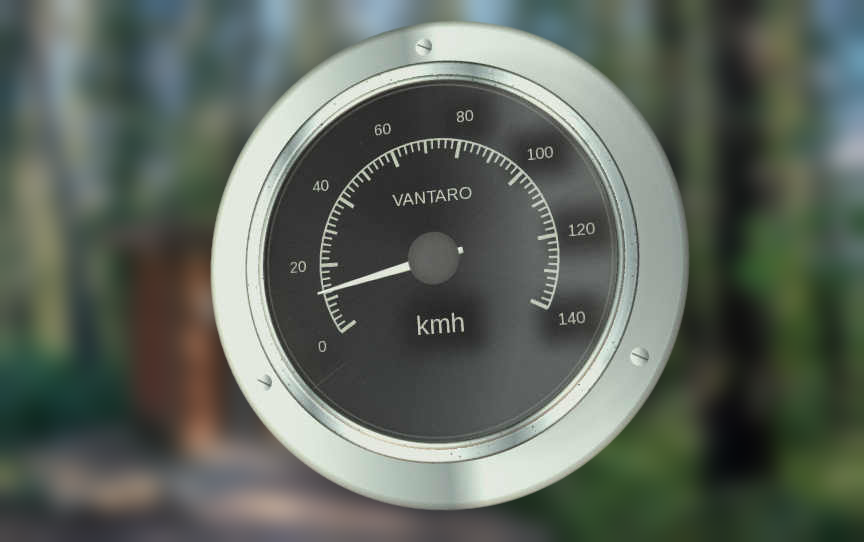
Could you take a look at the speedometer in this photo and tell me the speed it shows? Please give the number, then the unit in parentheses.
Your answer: 12 (km/h)
